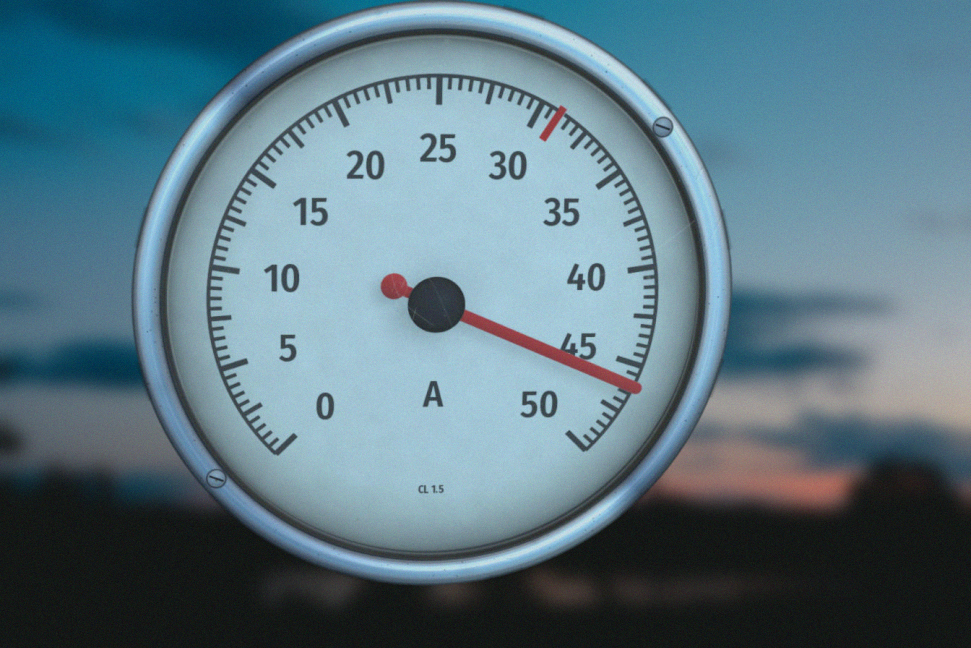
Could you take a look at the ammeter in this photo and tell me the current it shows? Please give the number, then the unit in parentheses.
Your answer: 46 (A)
